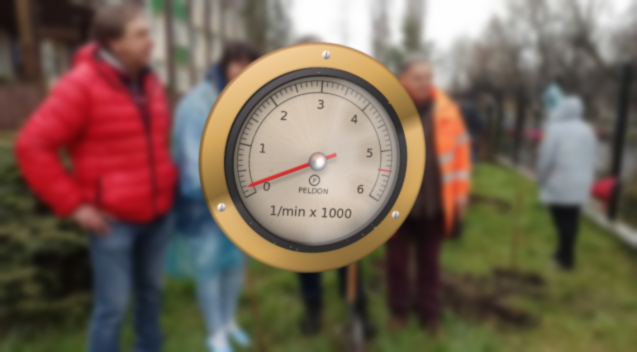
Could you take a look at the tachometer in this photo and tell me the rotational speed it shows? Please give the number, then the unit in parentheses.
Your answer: 200 (rpm)
